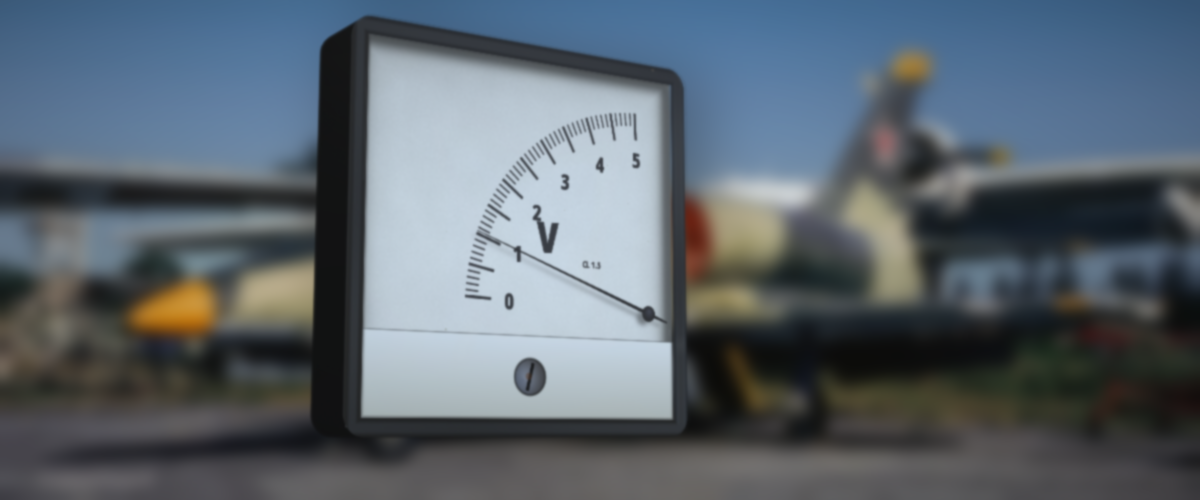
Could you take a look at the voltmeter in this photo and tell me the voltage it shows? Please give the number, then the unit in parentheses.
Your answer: 1 (V)
